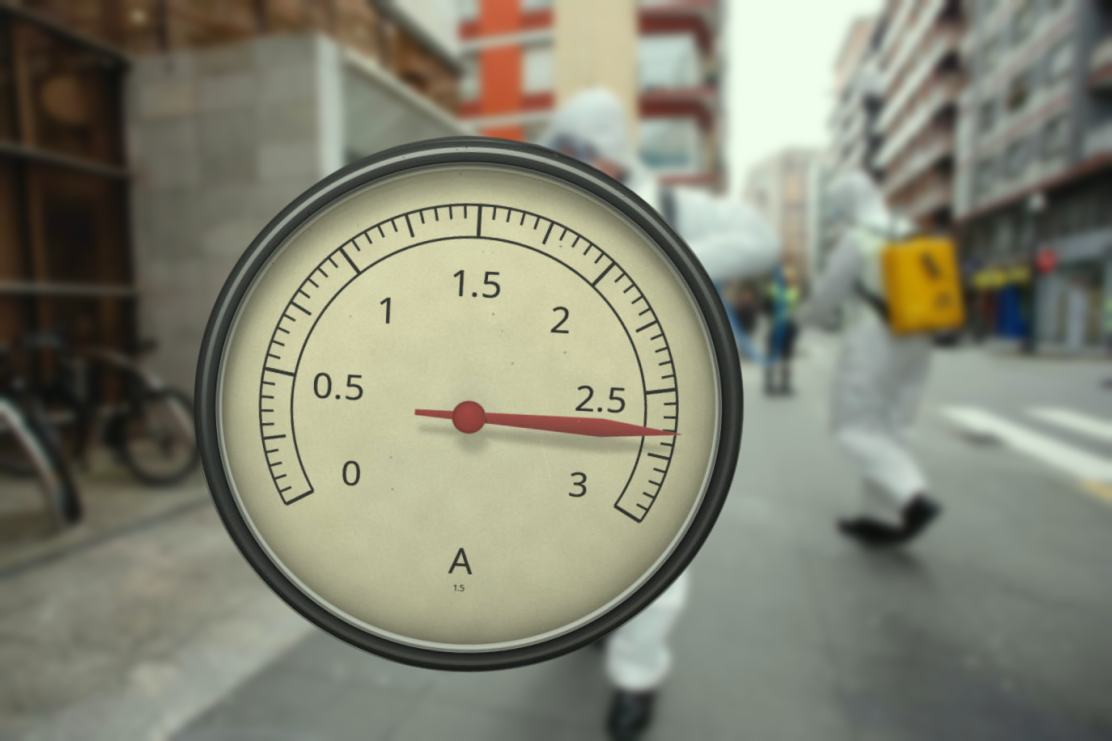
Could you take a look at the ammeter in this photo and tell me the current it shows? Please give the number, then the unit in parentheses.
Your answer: 2.65 (A)
